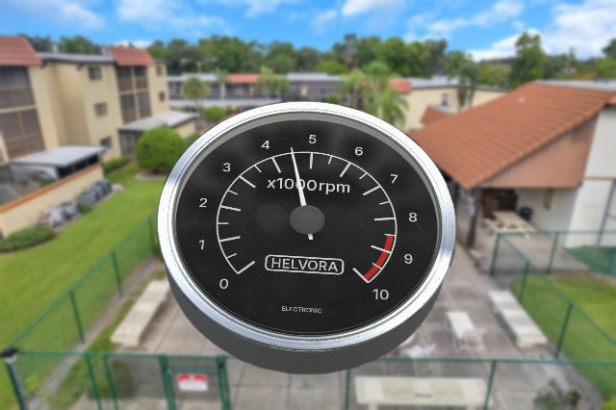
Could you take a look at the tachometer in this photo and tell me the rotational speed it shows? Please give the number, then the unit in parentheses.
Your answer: 4500 (rpm)
